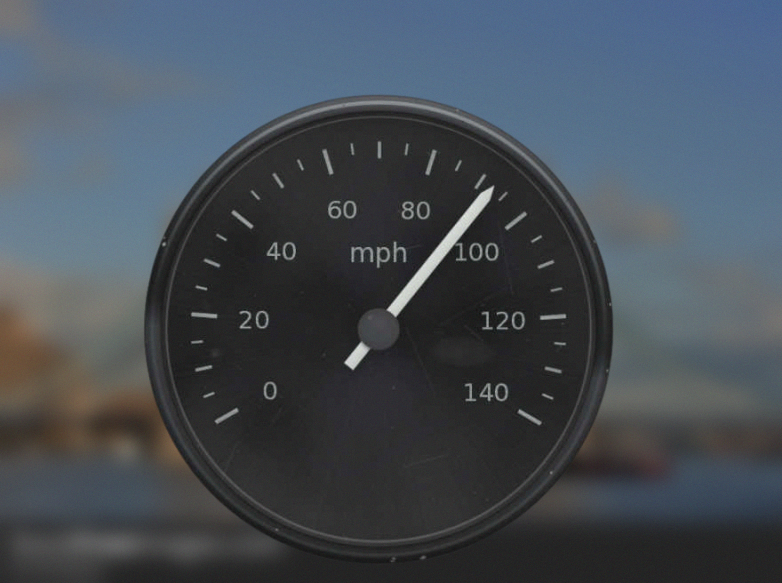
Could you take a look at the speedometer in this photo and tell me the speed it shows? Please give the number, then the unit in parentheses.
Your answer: 92.5 (mph)
